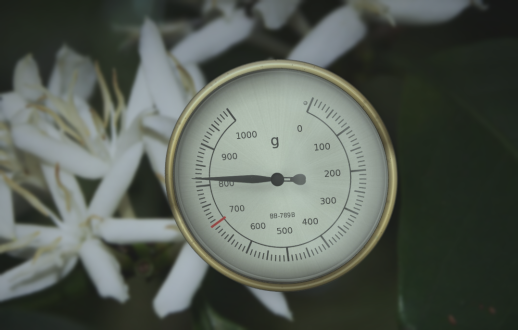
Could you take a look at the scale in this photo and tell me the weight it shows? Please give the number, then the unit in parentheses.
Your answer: 820 (g)
